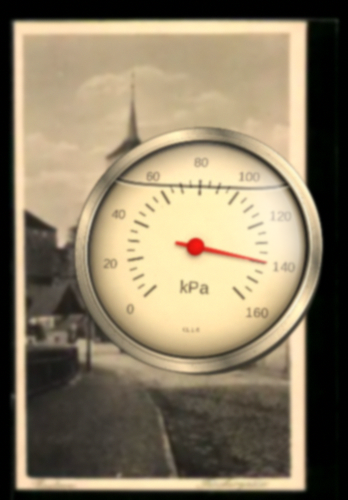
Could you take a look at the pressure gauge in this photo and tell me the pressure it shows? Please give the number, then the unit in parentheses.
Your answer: 140 (kPa)
